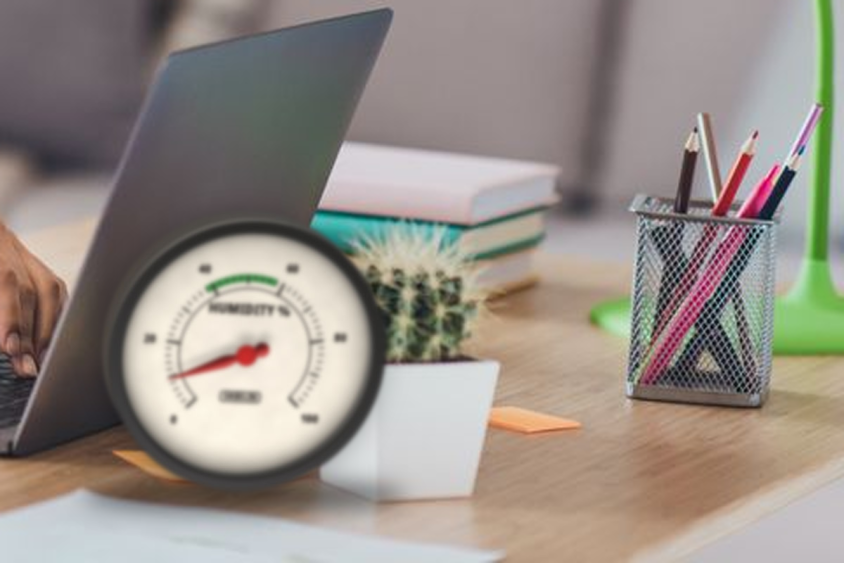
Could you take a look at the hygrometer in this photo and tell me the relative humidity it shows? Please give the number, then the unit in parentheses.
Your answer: 10 (%)
